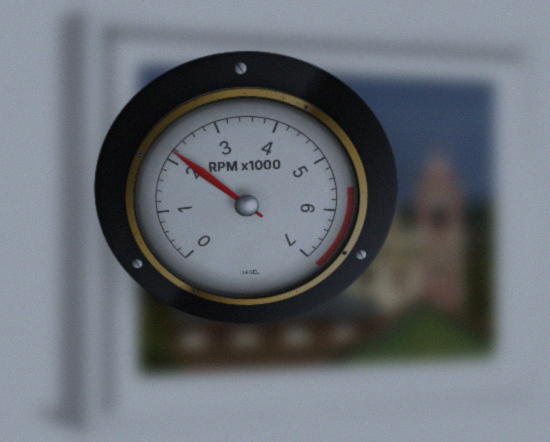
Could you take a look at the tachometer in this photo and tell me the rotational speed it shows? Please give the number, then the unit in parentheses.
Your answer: 2200 (rpm)
